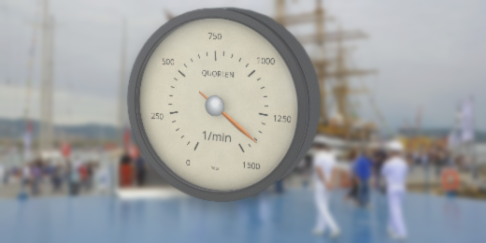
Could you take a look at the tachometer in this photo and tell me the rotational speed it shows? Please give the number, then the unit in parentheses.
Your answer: 1400 (rpm)
